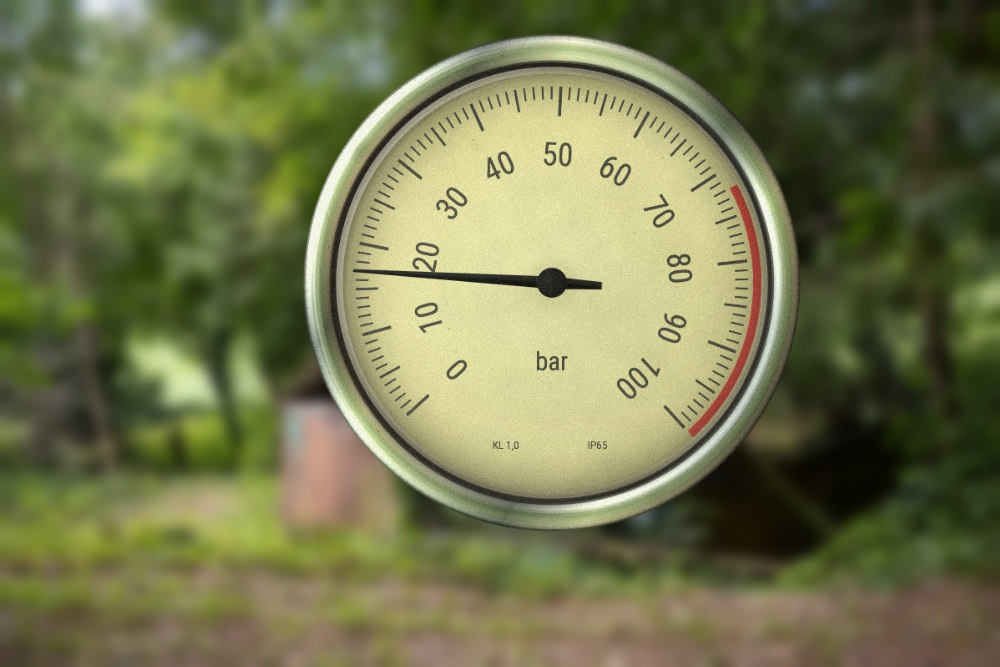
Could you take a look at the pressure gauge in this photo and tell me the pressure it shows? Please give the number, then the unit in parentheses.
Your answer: 17 (bar)
